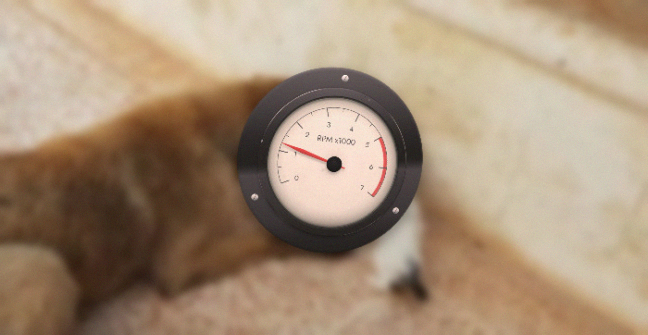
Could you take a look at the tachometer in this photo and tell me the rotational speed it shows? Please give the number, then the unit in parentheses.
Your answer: 1250 (rpm)
